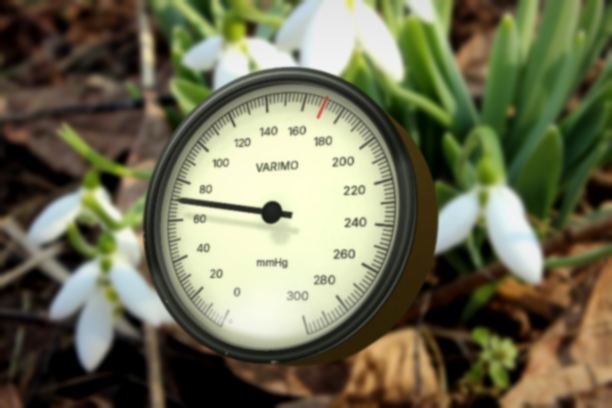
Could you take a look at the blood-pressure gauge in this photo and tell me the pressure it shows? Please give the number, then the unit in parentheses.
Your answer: 70 (mmHg)
